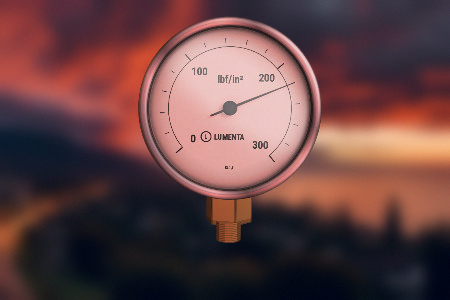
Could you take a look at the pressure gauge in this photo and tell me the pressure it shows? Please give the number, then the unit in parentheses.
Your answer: 220 (psi)
